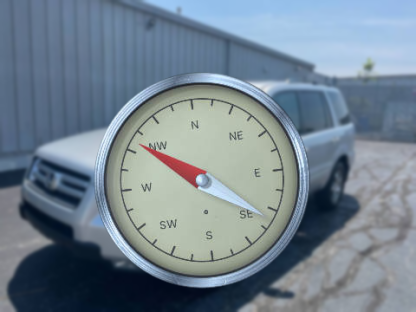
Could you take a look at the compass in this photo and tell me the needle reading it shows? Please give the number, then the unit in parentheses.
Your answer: 307.5 (°)
